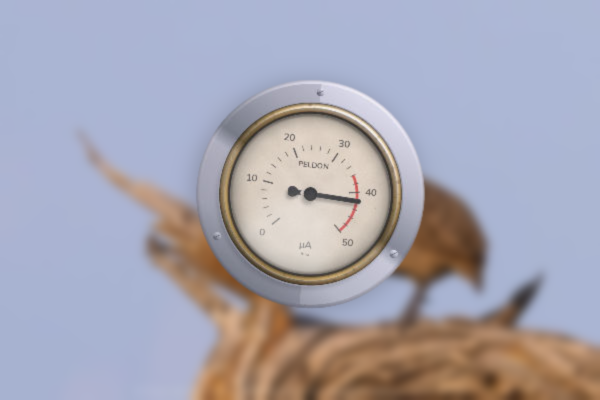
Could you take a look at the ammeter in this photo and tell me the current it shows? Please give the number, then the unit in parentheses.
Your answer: 42 (µA)
